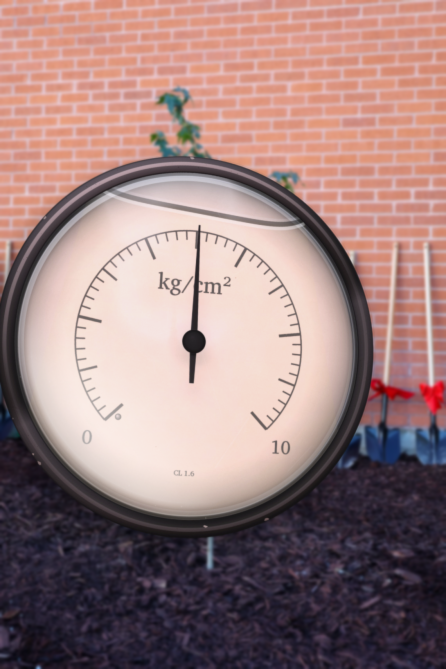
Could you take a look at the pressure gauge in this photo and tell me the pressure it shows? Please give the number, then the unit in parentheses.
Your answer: 5 (kg/cm²)
